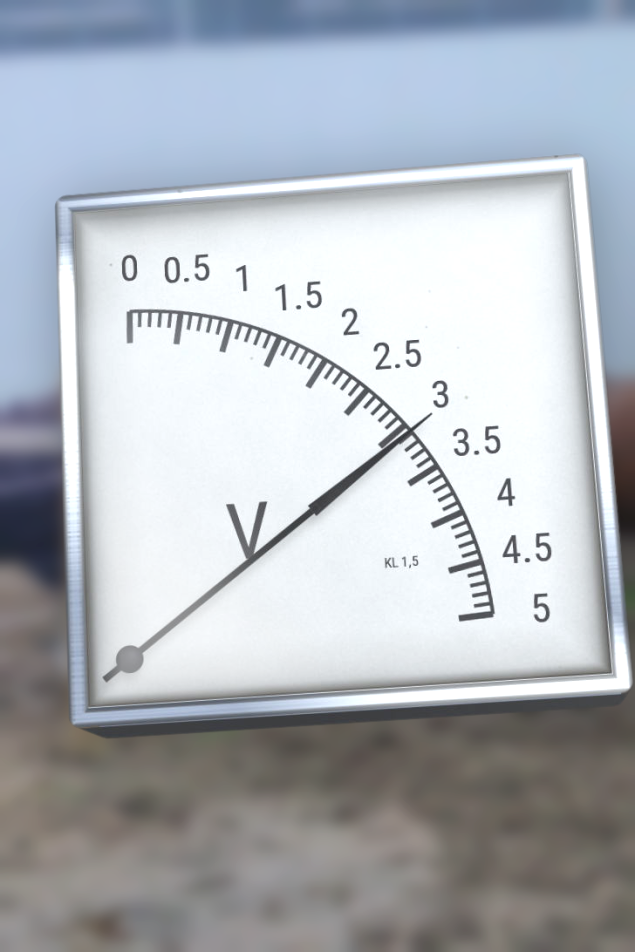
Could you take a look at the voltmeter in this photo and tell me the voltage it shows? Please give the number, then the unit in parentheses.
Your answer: 3.1 (V)
